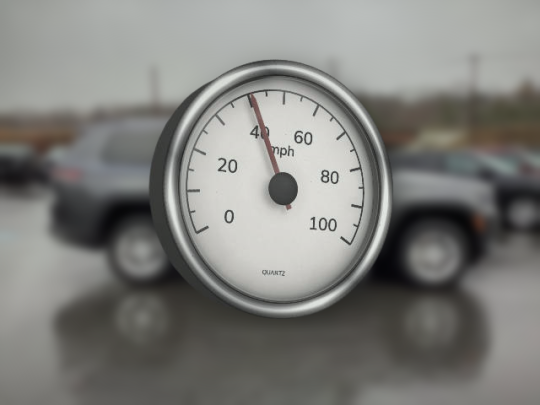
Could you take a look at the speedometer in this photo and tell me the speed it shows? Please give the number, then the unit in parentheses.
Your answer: 40 (mph)
